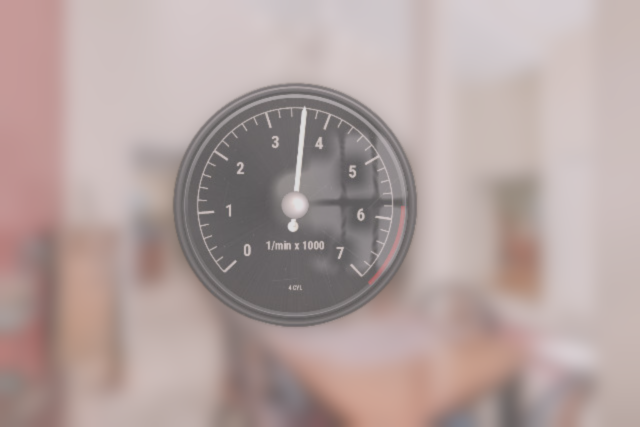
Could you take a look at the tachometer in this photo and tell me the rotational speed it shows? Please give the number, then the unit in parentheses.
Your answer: 3600 (rpm)
